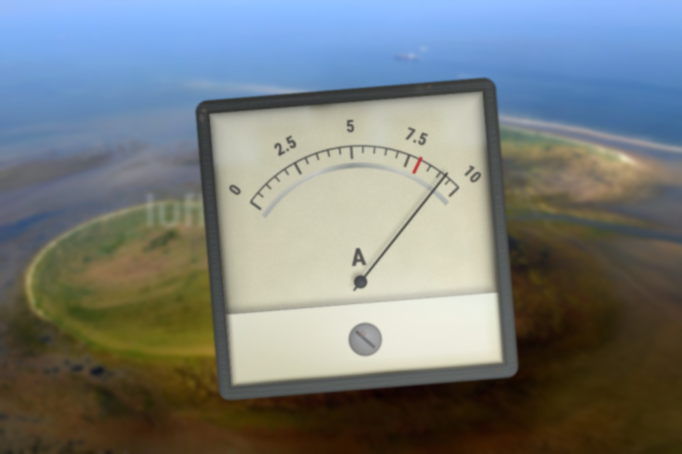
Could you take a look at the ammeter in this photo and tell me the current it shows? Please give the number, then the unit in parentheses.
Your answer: 9.25 (A)
